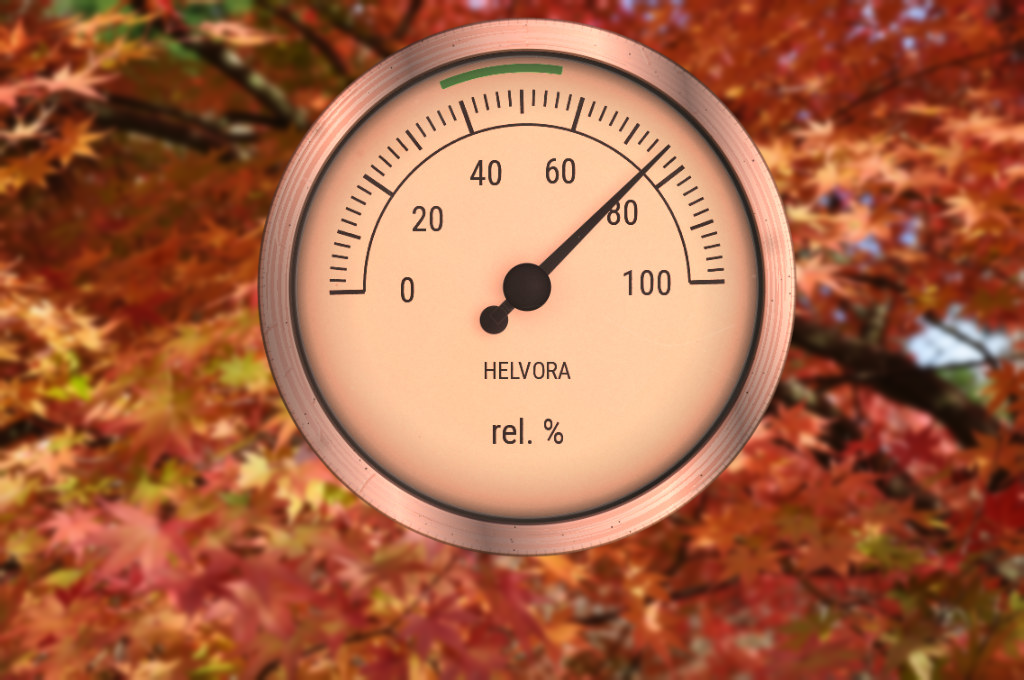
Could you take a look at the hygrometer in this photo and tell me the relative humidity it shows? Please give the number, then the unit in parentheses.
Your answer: 76 (%)
